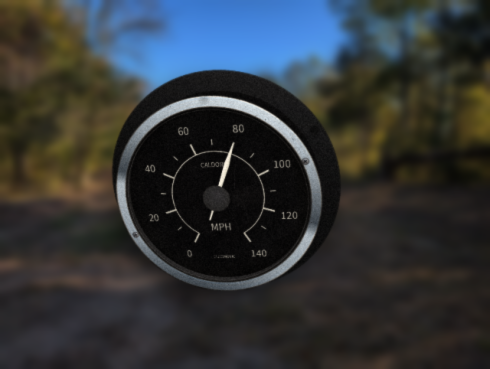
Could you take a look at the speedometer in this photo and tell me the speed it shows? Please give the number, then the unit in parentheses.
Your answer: 80 (mph)
